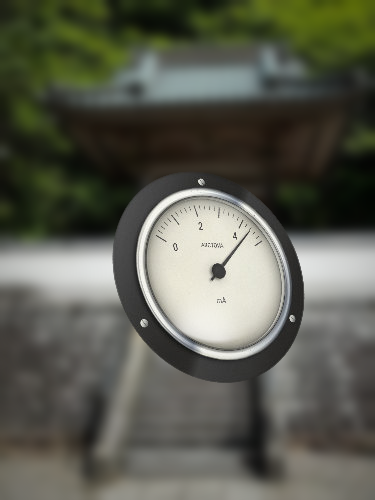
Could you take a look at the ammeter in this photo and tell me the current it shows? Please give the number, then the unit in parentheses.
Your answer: 4.4 (mA)
